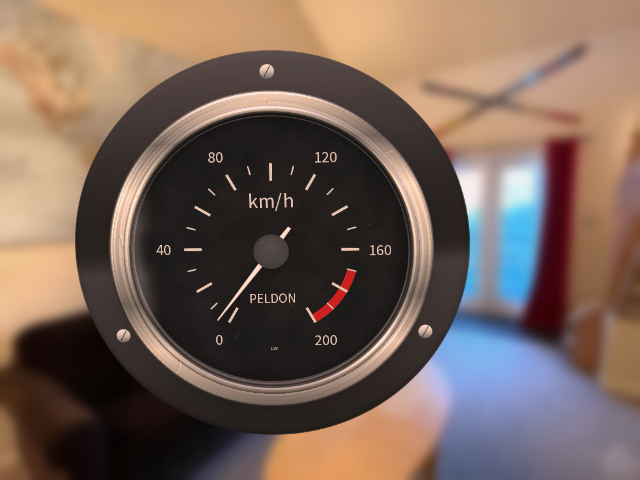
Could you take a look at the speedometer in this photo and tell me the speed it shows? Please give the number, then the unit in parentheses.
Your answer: 5 (km/h)
